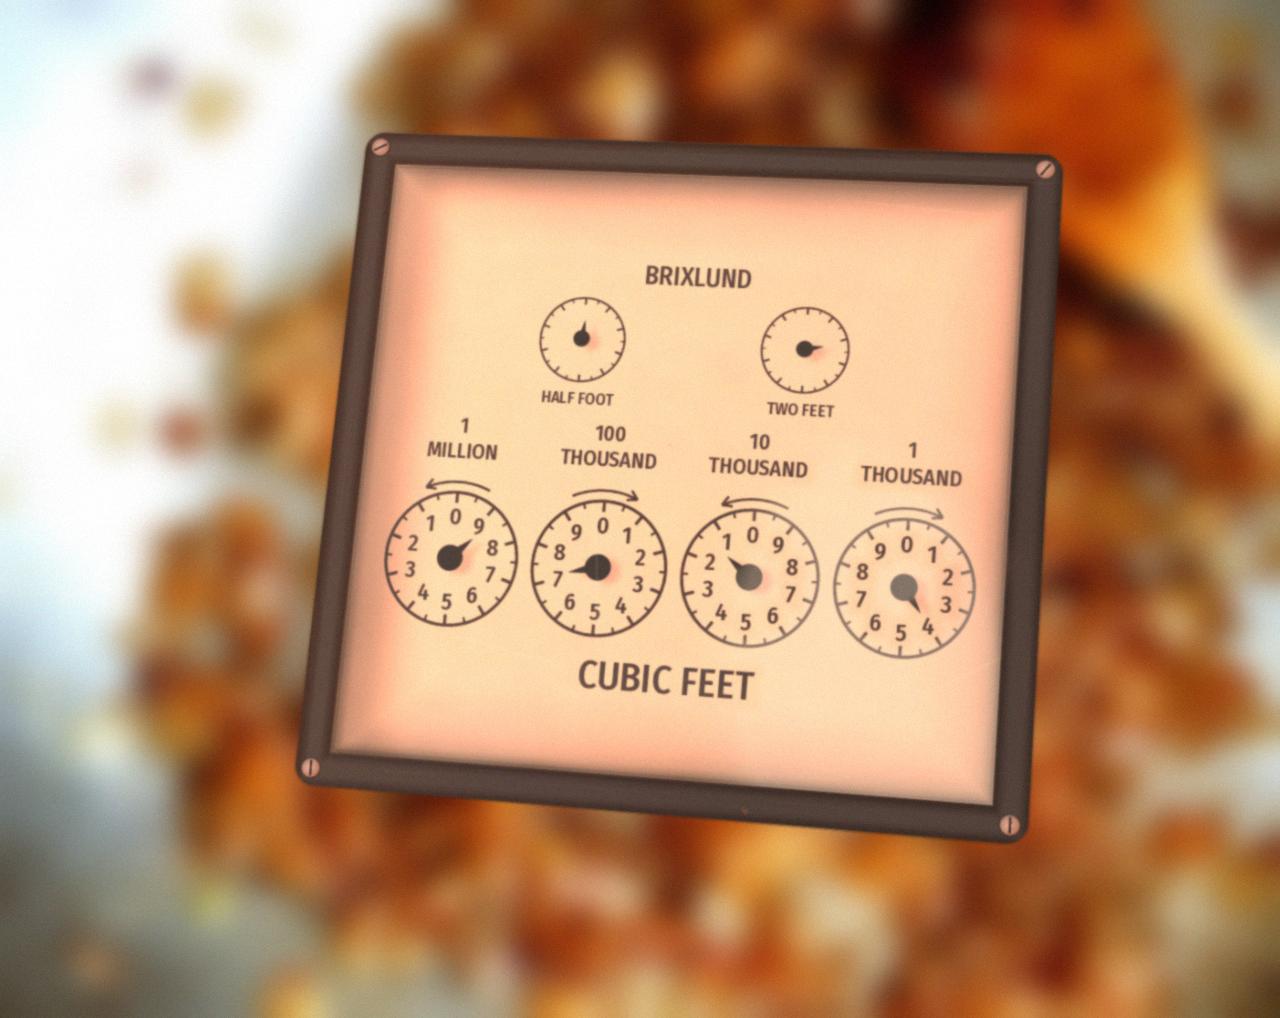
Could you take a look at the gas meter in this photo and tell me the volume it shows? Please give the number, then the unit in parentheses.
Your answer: 871400 (ft³)
